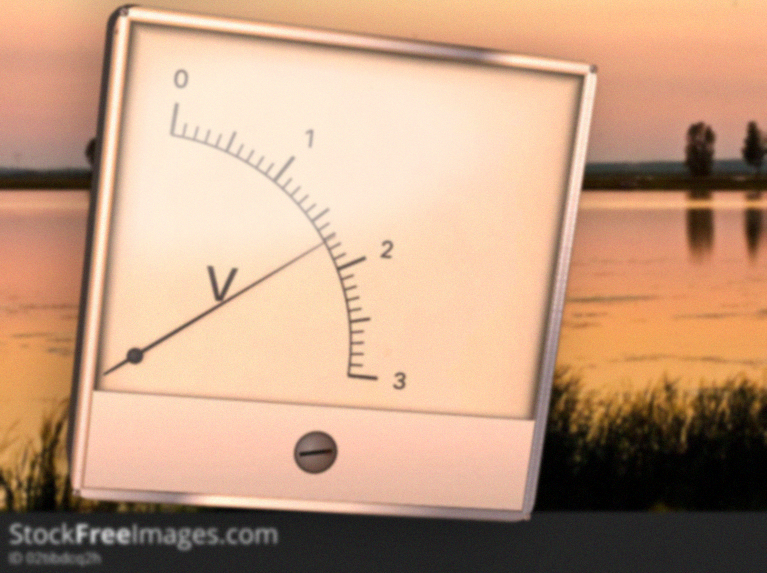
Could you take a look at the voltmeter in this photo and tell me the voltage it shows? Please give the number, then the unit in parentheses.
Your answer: 1.7 (V)
